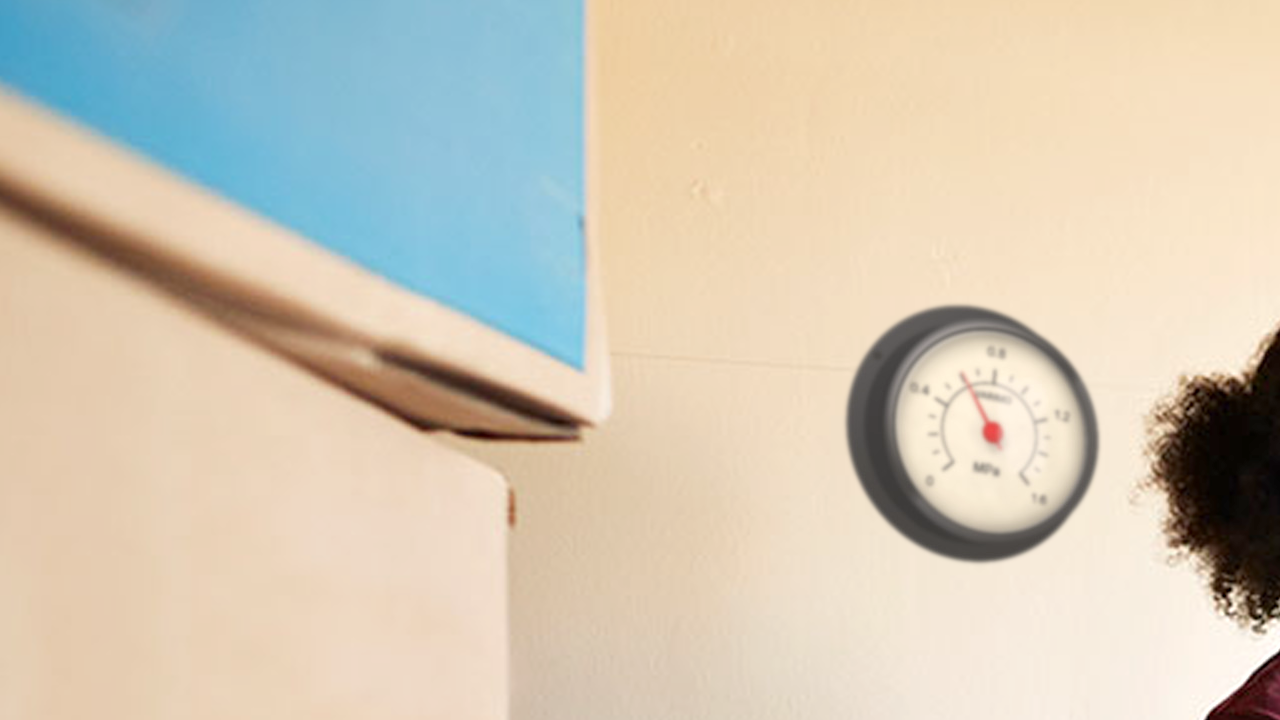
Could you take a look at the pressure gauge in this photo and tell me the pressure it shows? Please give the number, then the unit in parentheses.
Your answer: 0.6 (MPa)
